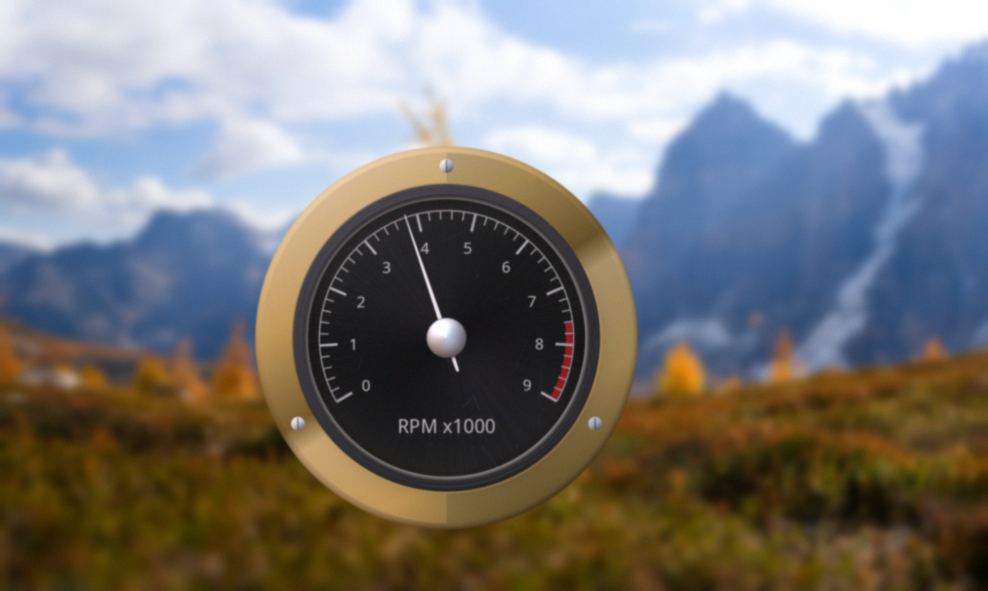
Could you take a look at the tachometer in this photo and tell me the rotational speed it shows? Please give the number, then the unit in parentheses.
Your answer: 3800 (rpm)
